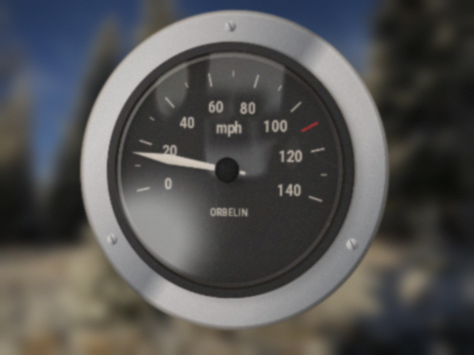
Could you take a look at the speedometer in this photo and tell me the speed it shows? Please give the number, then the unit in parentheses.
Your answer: 15 (mph)
